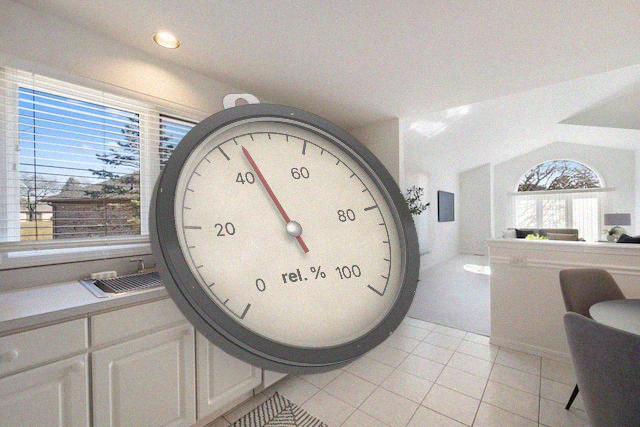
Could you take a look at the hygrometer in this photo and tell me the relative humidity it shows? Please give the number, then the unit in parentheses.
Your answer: 44 (%)
